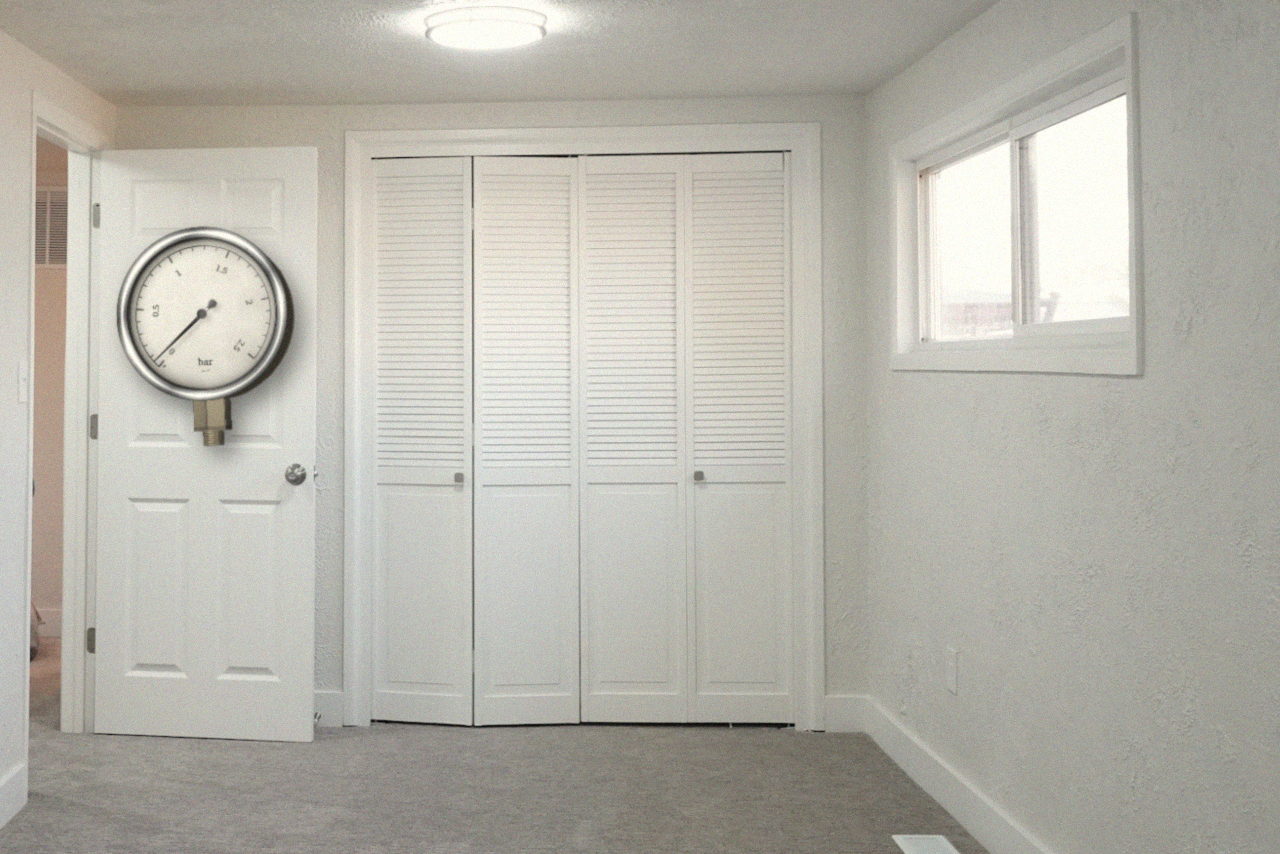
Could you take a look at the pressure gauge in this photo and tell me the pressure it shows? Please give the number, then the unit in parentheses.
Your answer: 0.05 (bar)
